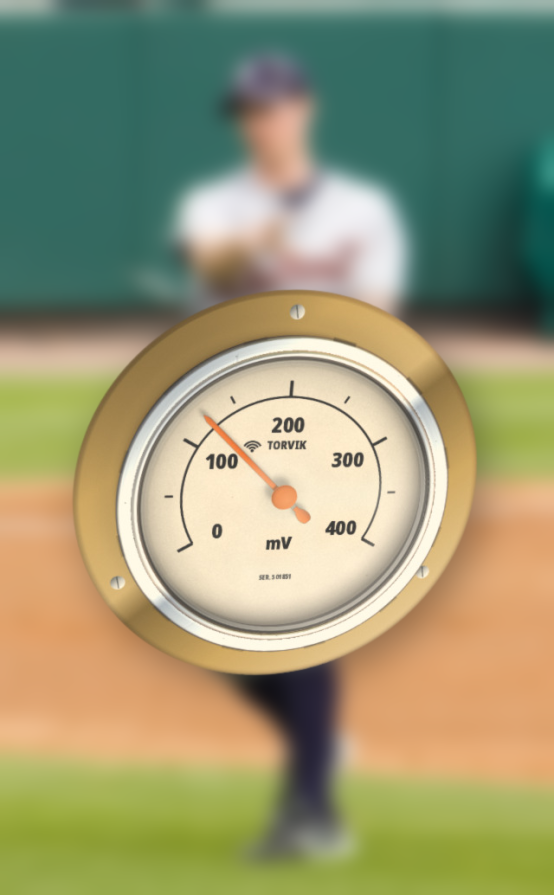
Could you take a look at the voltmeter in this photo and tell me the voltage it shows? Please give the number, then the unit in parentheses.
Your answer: 125 (mV)
